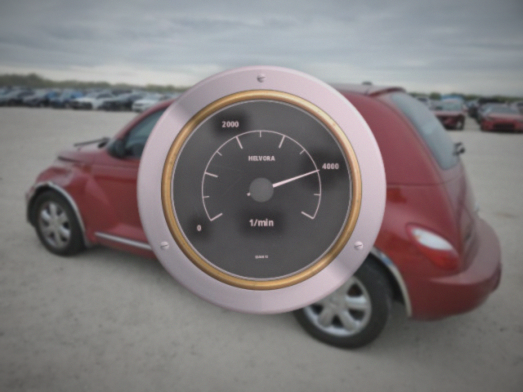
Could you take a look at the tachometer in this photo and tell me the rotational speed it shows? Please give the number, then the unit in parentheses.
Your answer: 4000 (rpm)
